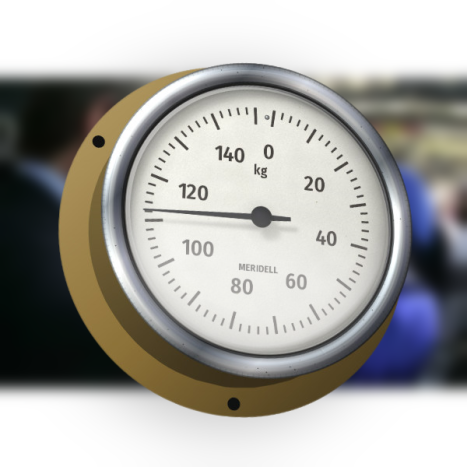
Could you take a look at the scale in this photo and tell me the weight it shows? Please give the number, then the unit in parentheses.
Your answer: 112 (kg)
